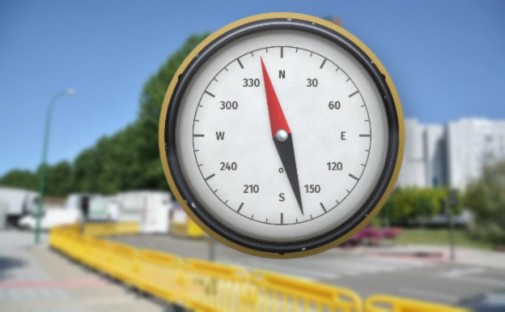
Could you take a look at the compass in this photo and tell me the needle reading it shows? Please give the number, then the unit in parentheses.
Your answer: 345 (°)
